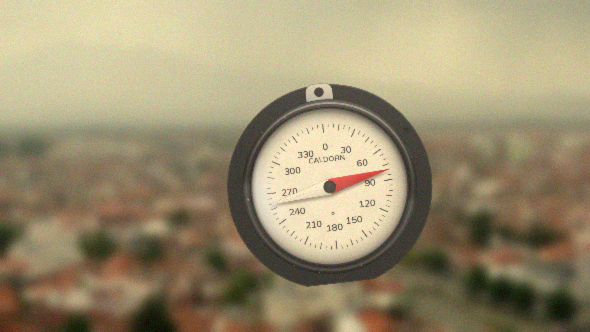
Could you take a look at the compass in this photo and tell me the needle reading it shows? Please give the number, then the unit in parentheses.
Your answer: 80 (°)
